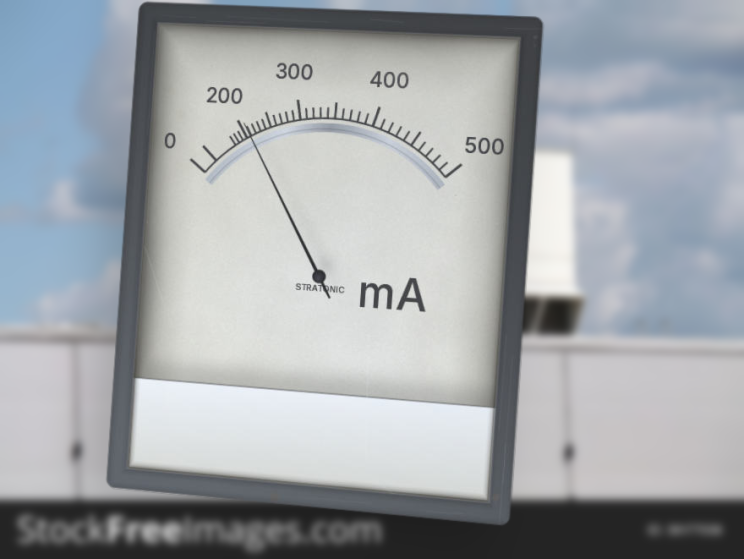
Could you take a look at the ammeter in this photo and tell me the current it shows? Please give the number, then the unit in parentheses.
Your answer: 210 (mA)
